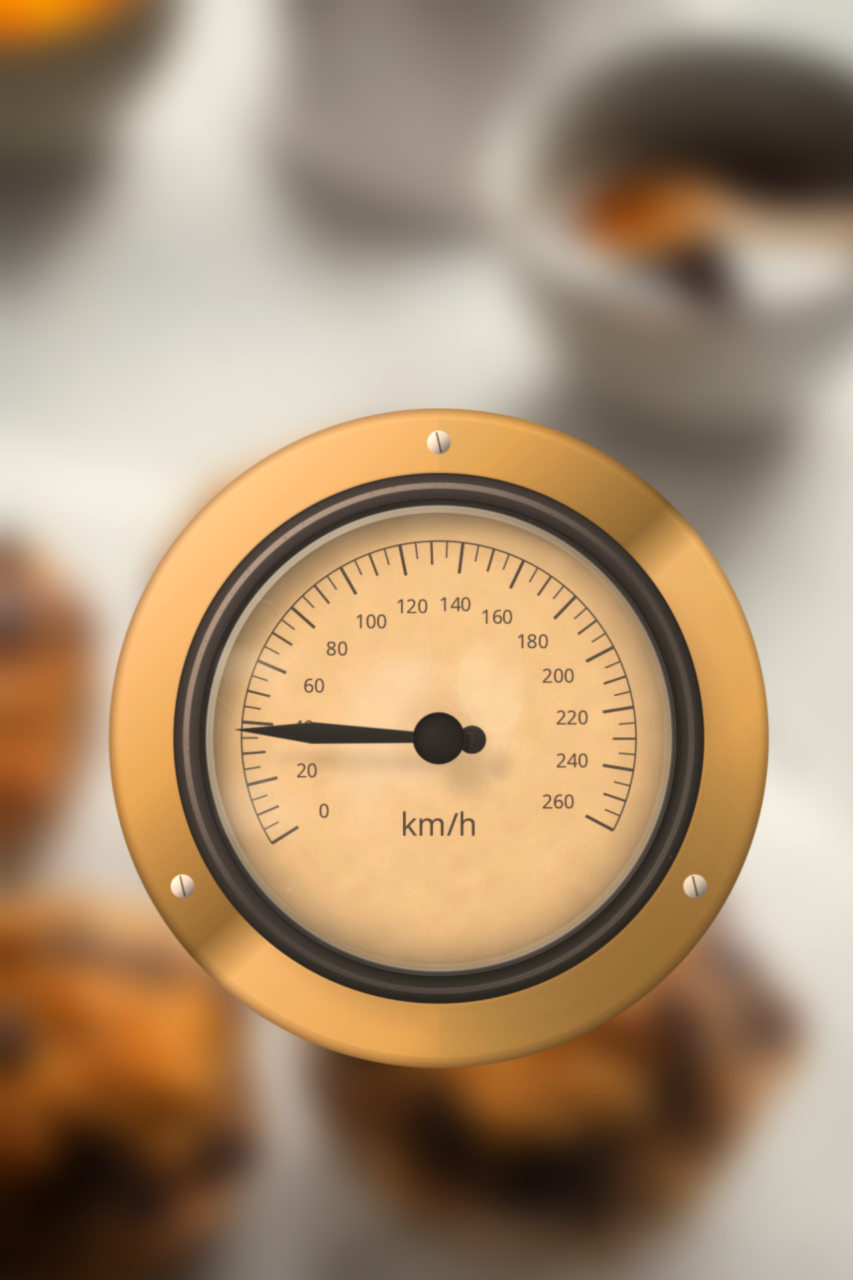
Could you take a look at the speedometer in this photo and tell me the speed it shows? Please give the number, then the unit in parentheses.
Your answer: 37.5 (km/h)
